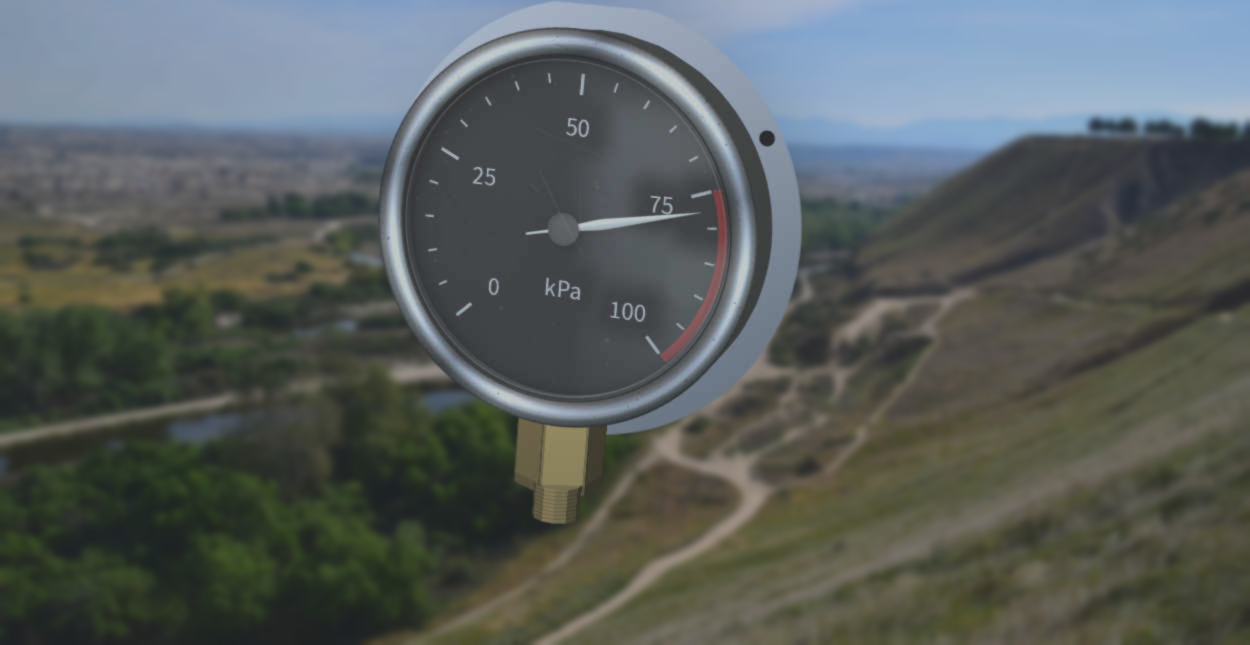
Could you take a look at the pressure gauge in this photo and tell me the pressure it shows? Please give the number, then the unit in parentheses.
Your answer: 77.5 (kPa)
